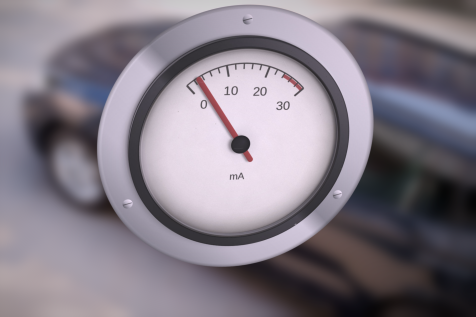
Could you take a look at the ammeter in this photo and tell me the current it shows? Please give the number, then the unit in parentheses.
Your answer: 3 (mA)
